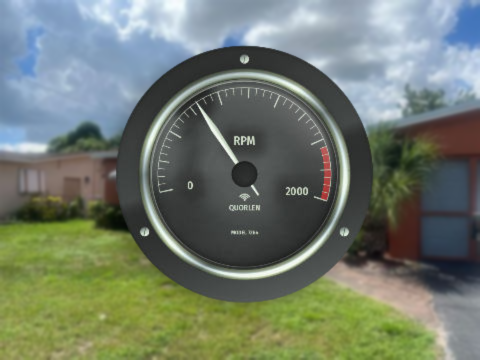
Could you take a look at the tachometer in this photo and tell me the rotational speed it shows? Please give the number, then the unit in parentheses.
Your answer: 650 (rpm)
